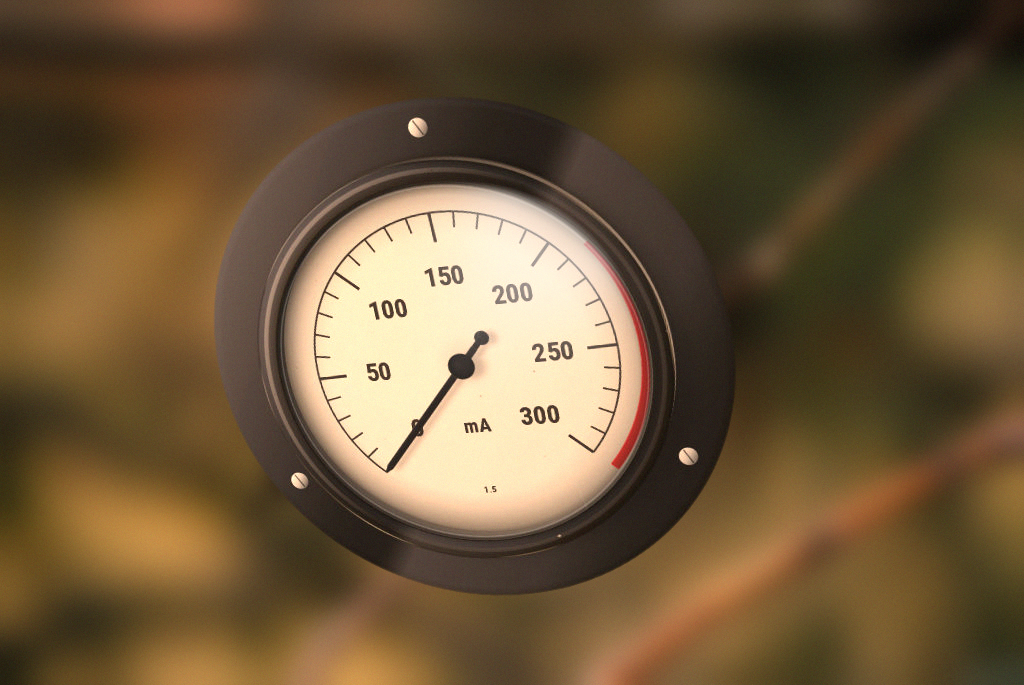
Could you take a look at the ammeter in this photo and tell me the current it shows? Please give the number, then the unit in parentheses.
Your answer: 0 (mA)
